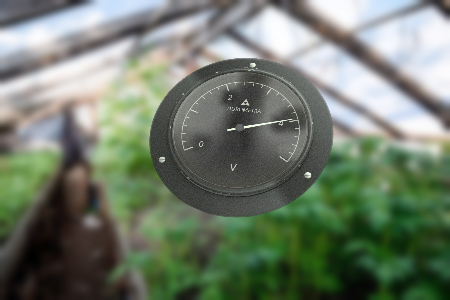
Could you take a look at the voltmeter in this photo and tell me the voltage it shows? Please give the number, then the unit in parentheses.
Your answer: 4 (V)
